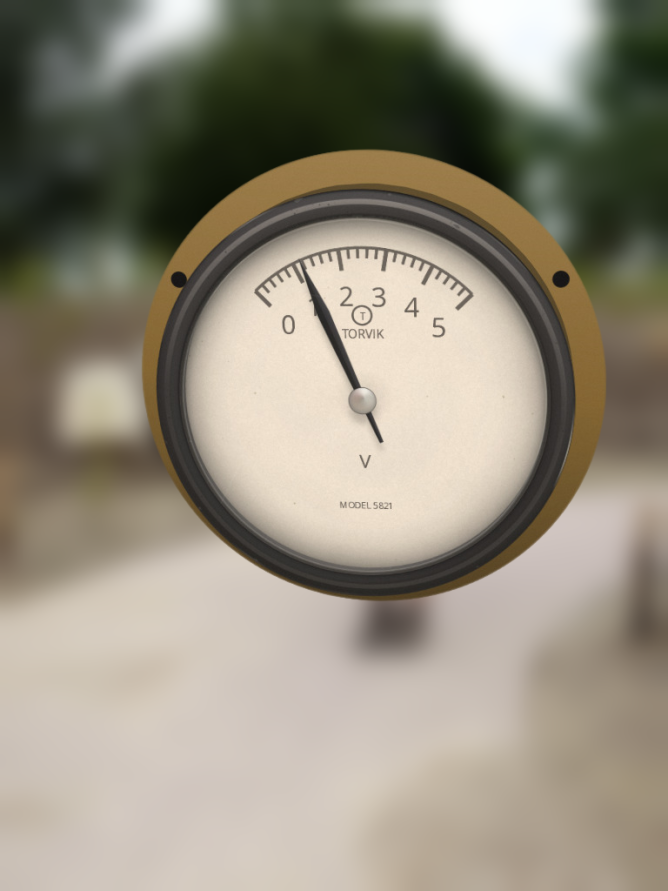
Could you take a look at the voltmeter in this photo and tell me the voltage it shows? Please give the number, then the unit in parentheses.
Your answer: 1.2 (V)
